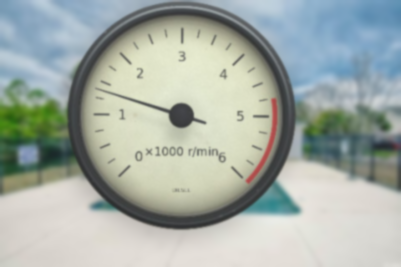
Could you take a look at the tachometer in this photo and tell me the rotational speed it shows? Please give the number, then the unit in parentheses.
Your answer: 1375 (rpm)
